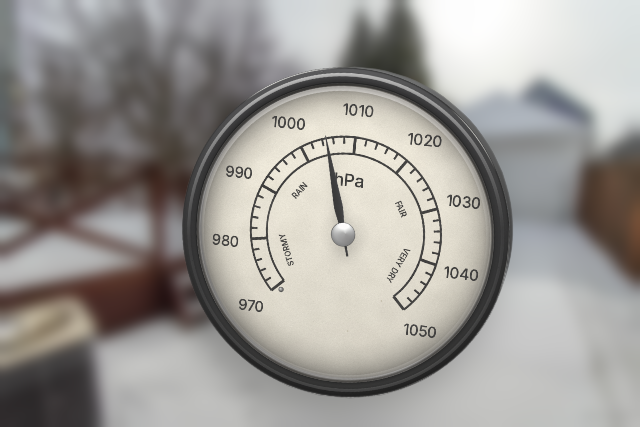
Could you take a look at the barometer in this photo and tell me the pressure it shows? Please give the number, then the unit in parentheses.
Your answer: 1005 (hPa)
